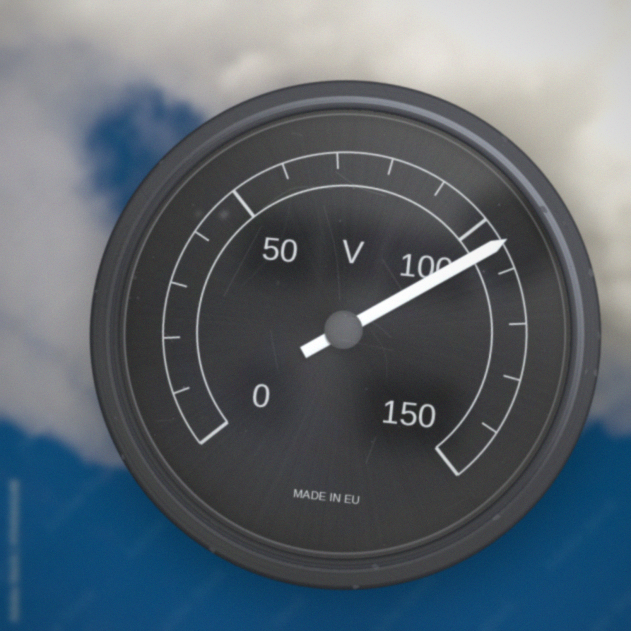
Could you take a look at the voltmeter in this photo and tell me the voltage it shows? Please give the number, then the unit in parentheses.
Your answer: 105 (V)
